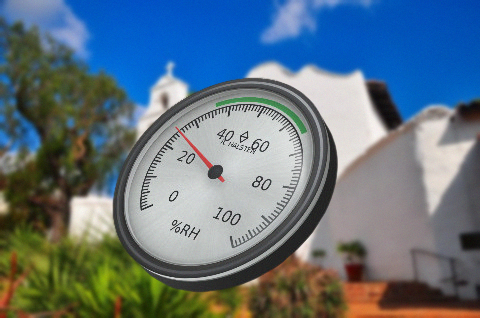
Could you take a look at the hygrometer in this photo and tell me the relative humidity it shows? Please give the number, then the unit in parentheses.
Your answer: 25 (%)
